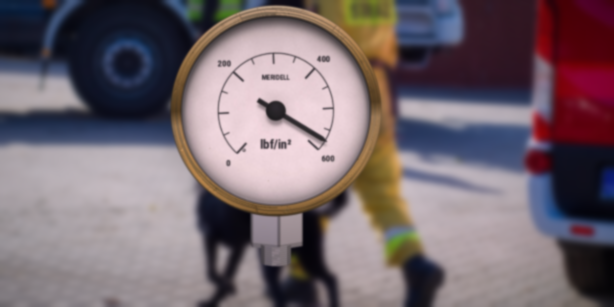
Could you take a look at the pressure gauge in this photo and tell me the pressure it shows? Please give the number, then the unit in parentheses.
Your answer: 575 (psi)
